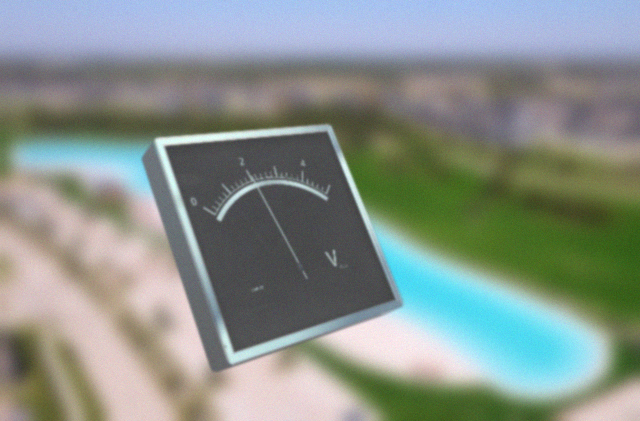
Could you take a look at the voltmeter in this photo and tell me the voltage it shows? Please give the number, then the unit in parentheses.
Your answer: 2 (V)
